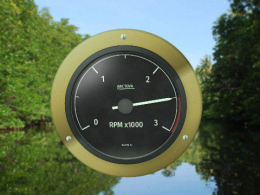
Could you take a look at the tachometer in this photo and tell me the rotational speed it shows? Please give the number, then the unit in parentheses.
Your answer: 2500 (rpm)
